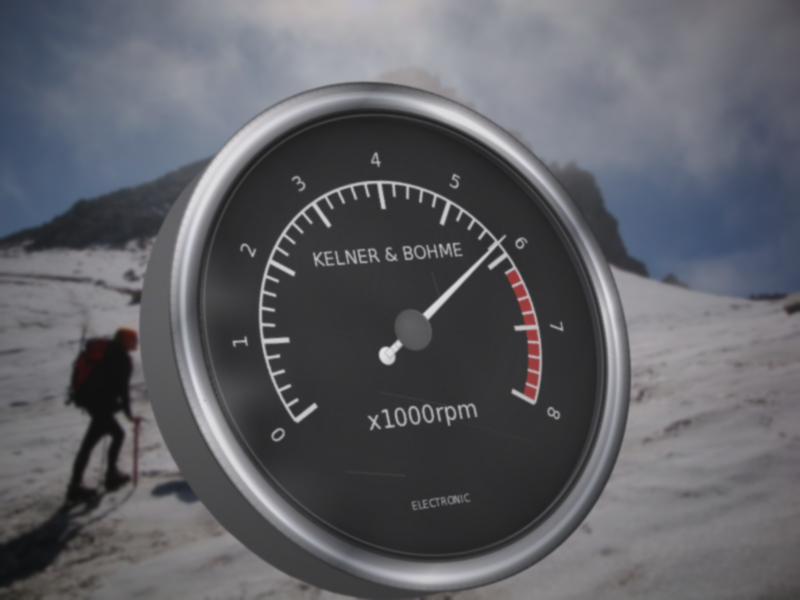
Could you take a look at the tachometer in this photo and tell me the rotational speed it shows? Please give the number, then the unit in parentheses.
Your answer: 5800 (rpm)
